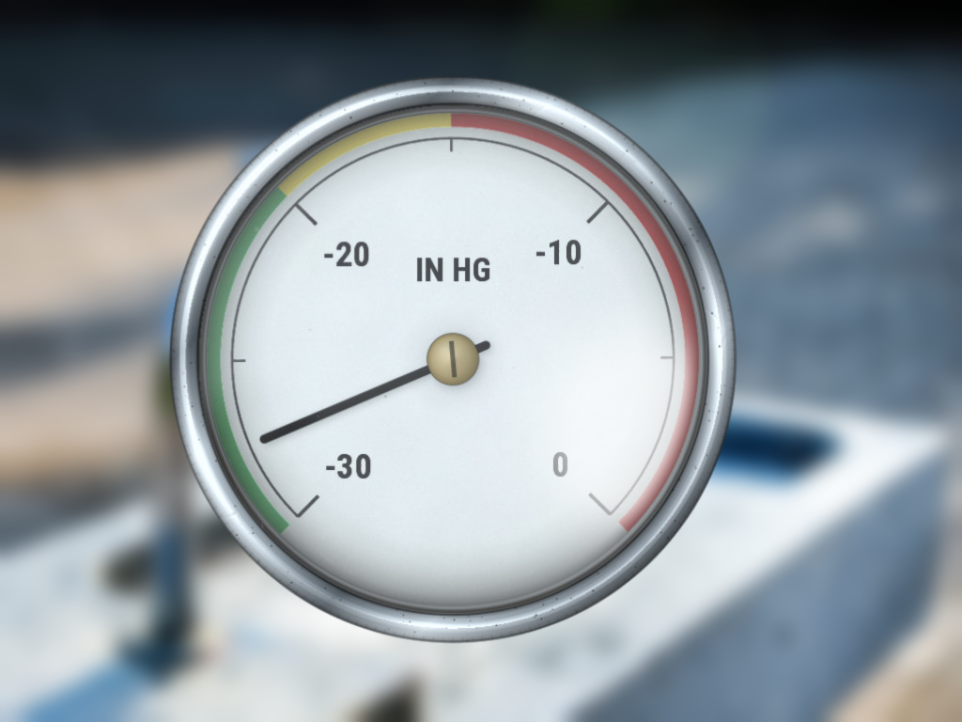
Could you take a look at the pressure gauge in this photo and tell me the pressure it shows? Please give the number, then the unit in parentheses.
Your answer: -27.5 (inHg)
